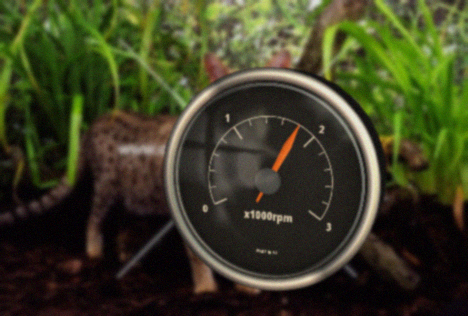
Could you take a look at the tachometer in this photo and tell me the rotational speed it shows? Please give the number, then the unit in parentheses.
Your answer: 1800 (rpm)
